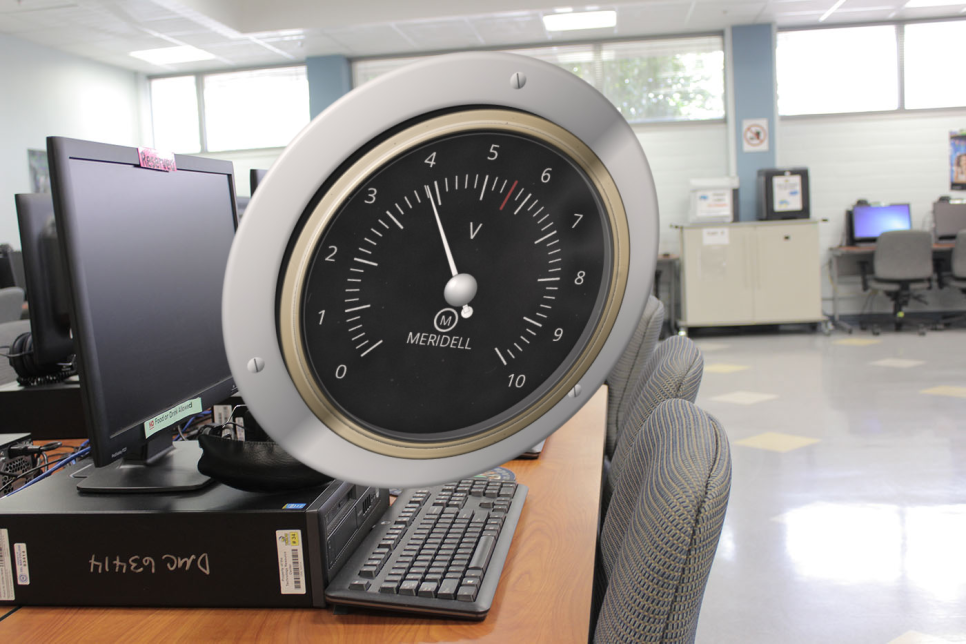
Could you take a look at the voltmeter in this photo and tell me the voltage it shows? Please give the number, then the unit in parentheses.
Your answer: 3.8 (V)
